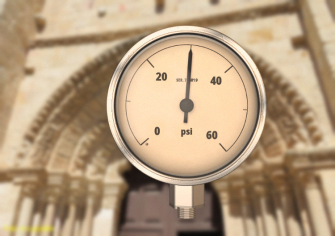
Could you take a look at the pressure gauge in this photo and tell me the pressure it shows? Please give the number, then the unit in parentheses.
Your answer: 30 (psi)
